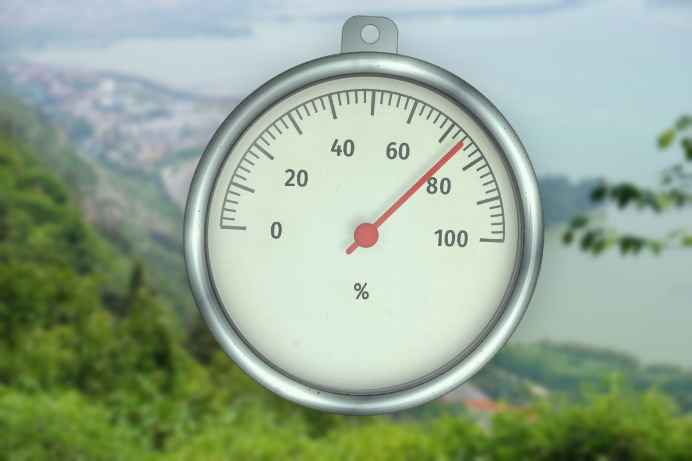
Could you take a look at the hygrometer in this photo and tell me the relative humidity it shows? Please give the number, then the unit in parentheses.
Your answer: 74 (%)
